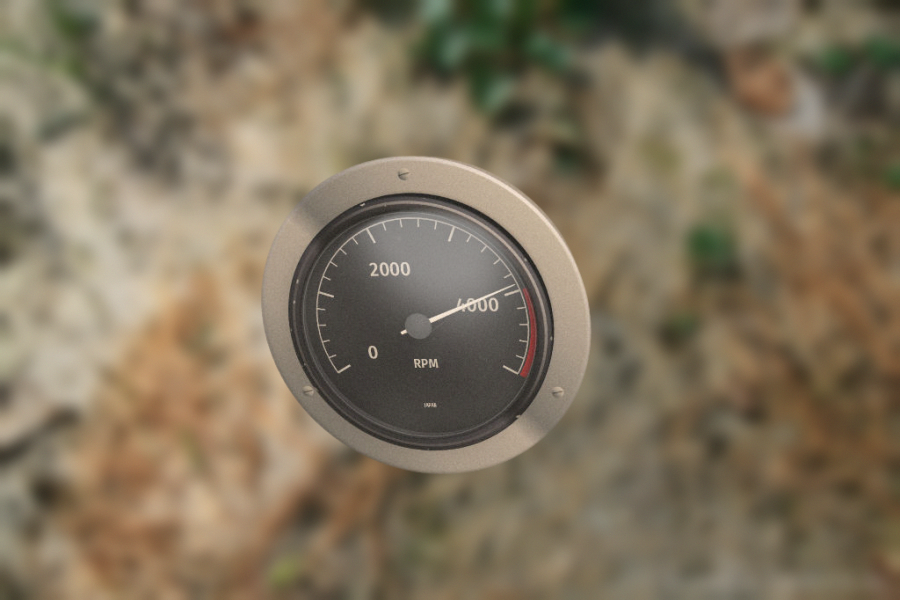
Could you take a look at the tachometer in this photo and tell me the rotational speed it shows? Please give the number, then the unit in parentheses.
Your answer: 3900 (rpm)
